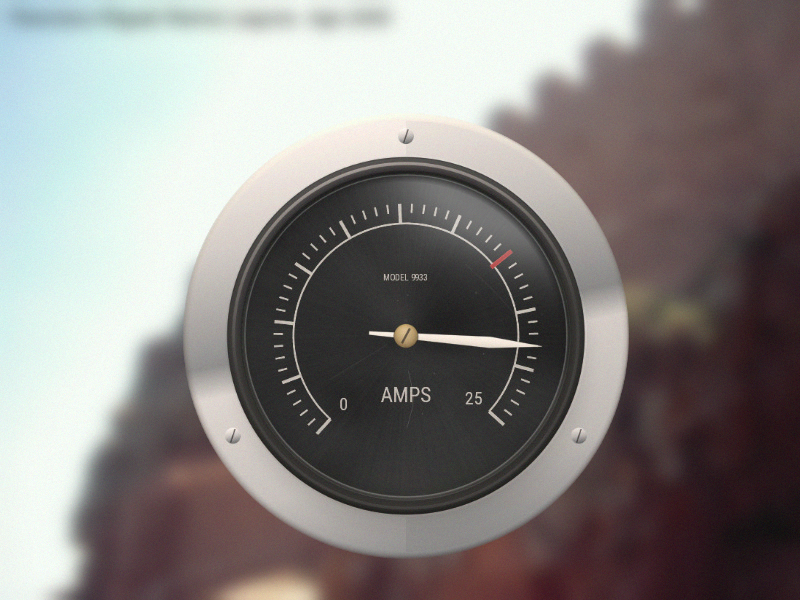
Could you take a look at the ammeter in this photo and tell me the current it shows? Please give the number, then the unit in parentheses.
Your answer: 21.5 (A)
